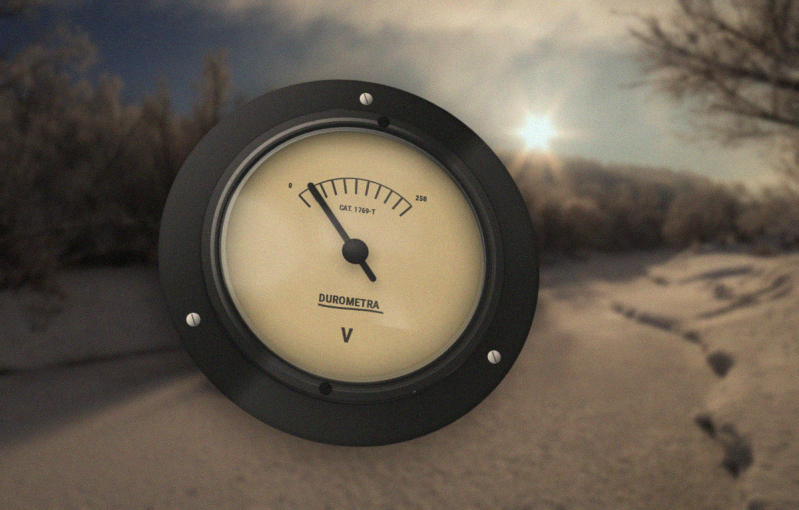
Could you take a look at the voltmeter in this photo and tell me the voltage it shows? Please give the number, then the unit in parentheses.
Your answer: 25 (V)
